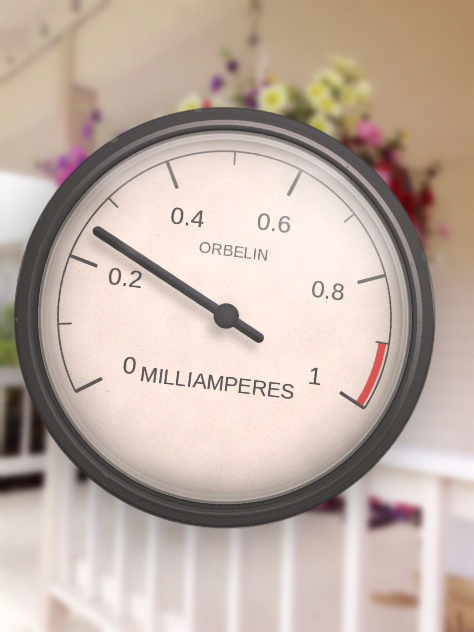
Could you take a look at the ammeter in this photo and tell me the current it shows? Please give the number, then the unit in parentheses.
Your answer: 0.25 (mA)
